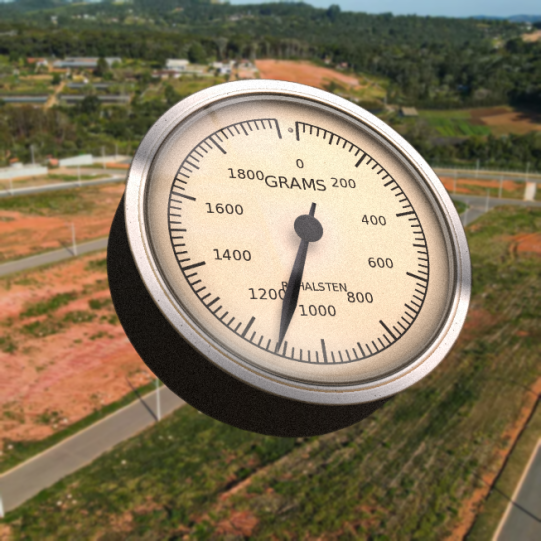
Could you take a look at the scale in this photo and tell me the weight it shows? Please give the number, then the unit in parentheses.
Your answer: 1120 (g)
